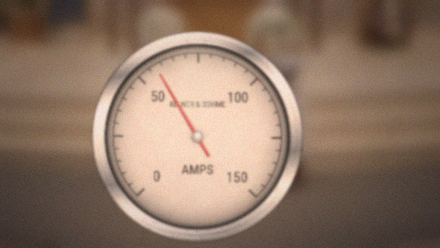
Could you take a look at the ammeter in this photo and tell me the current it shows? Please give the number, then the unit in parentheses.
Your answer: 57.5 (A)
